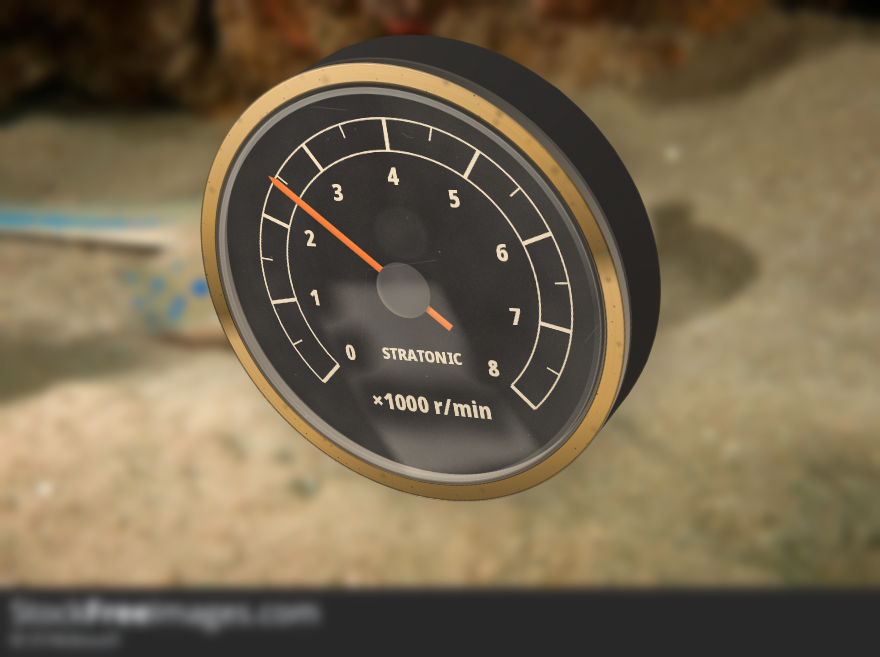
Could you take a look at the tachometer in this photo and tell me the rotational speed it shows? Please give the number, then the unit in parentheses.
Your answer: 2500 (rpm)
